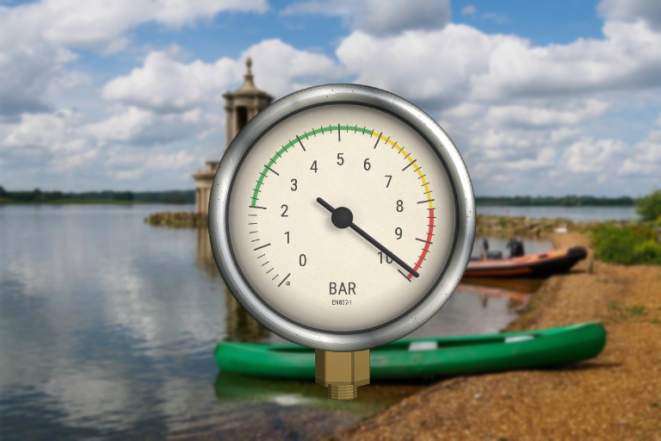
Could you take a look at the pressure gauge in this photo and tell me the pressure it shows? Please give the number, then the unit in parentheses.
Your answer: 9.8 (bar)
